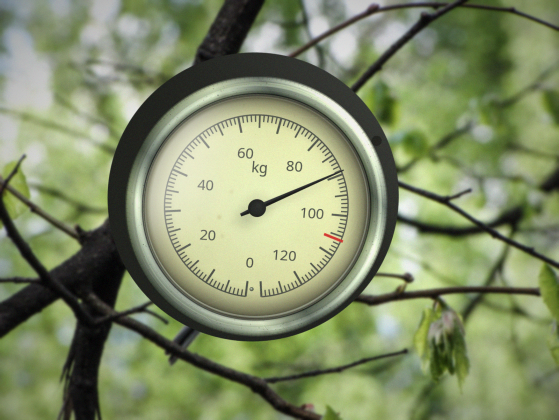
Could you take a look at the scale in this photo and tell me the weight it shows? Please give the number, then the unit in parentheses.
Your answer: 89 (kg)
